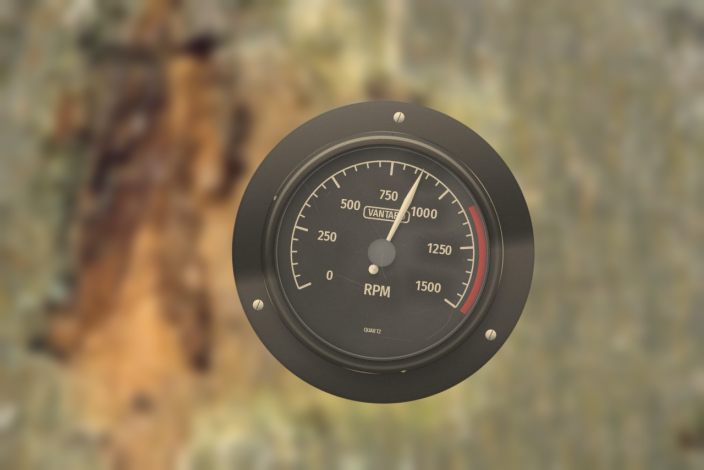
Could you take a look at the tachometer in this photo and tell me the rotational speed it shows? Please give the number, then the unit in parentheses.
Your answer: 875 (rpm)
